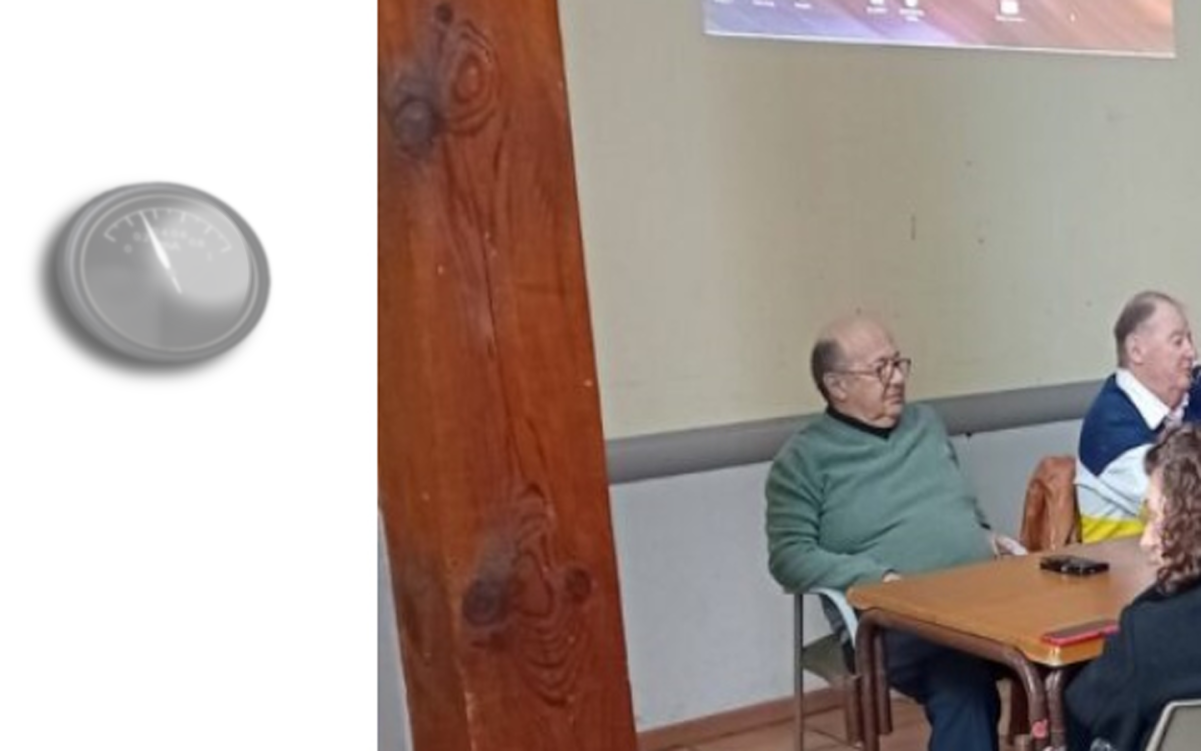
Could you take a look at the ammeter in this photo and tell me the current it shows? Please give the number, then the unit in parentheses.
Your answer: 0.3 (mA)
